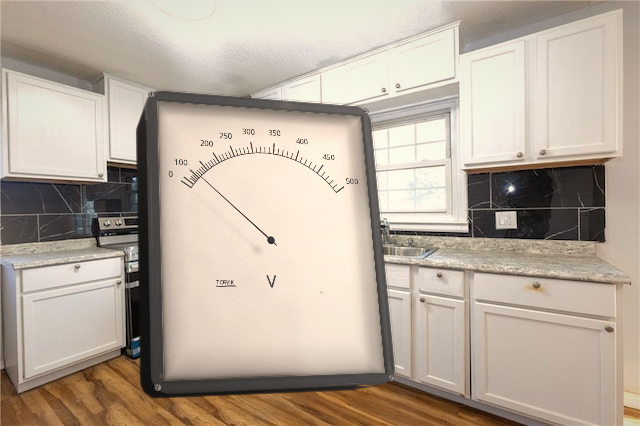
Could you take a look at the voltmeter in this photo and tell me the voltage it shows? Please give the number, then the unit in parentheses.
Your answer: 100 (V)
